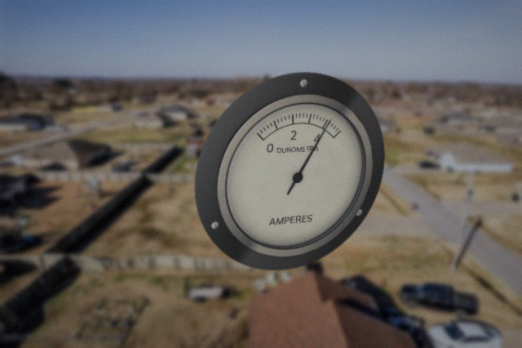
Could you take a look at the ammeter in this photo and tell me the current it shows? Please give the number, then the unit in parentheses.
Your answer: 4 (A)
